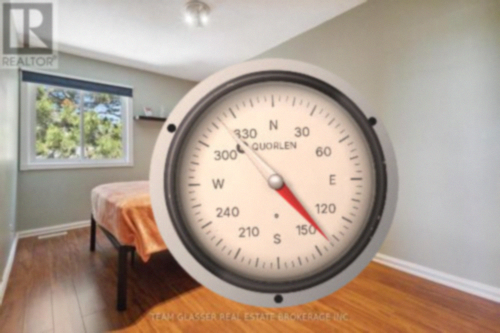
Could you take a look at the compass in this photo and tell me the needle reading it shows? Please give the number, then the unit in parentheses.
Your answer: 140 (°)
